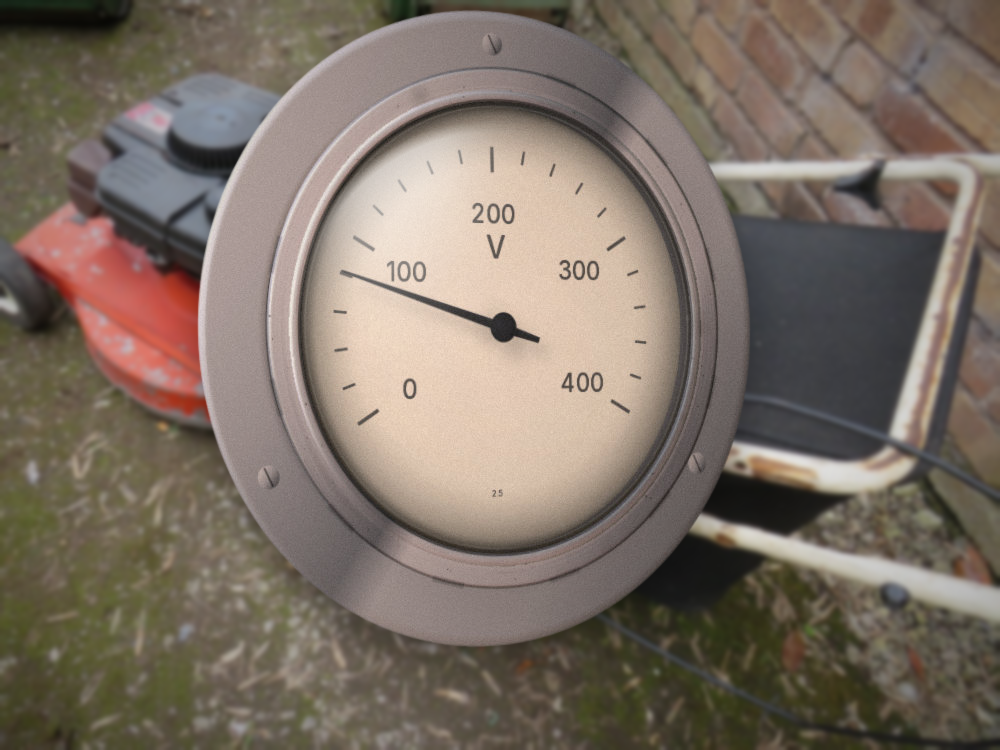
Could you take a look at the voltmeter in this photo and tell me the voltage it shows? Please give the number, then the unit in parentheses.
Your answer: 80 (V)
